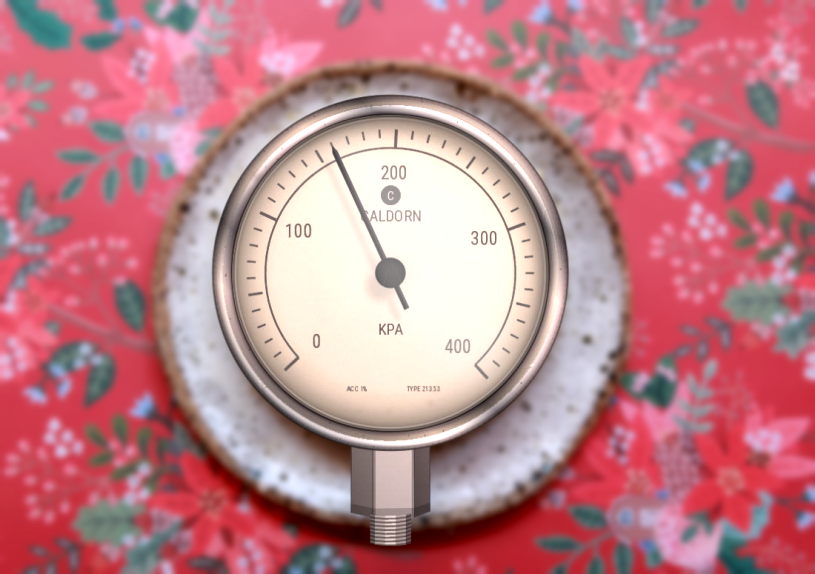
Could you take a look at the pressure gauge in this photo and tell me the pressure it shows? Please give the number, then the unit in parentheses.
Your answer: 160 (kPa)
